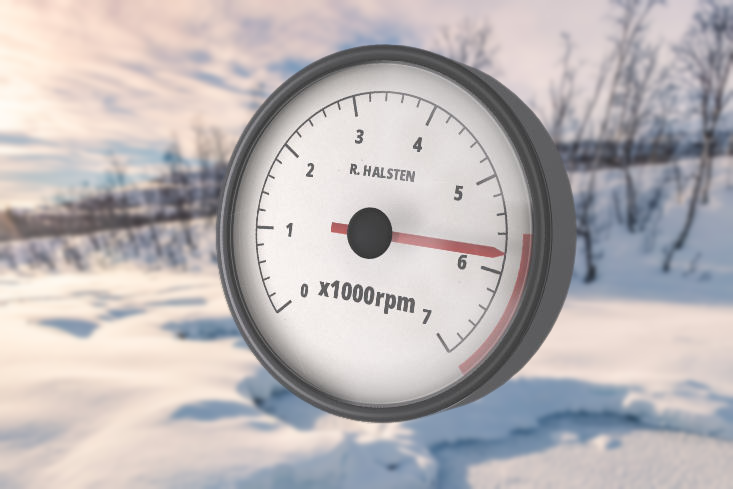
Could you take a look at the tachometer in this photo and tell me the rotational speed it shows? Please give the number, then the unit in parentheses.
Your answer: 5800 (rpm)
